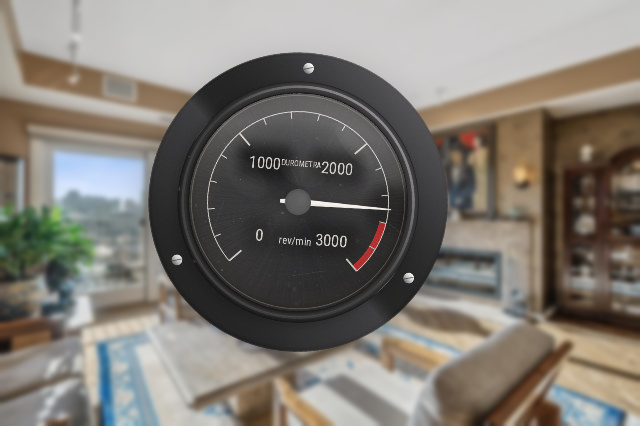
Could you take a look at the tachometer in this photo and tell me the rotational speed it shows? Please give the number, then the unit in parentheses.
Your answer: 2500 (rpm)
